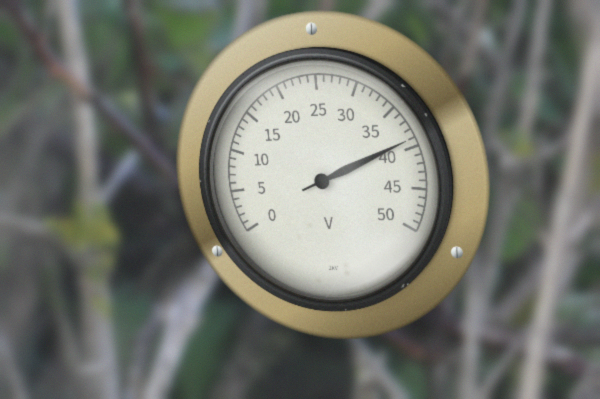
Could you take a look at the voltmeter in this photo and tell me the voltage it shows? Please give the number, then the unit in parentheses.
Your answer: 39 (V)
